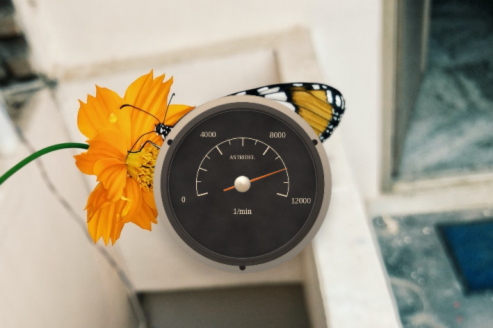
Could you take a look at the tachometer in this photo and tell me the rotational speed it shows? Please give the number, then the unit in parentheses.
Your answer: 10000 (rpm)
